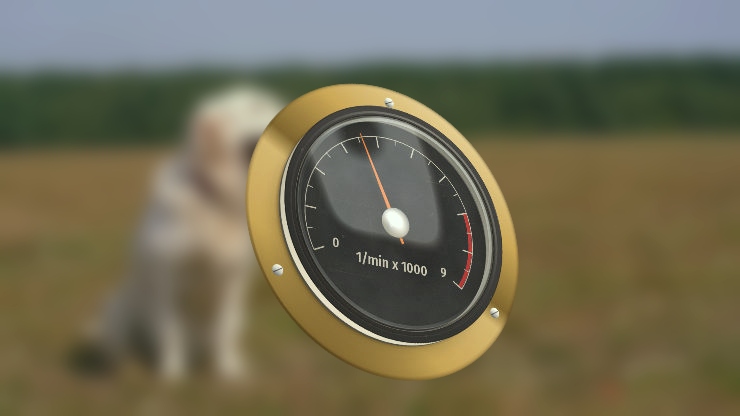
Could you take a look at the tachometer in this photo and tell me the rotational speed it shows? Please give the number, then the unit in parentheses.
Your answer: 3500 (rpm)
